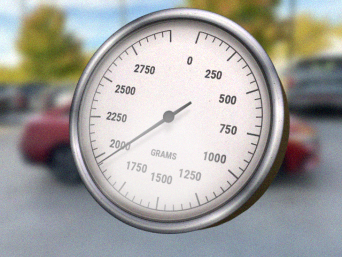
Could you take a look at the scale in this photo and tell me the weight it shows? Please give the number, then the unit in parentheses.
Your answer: 1950 (g)
